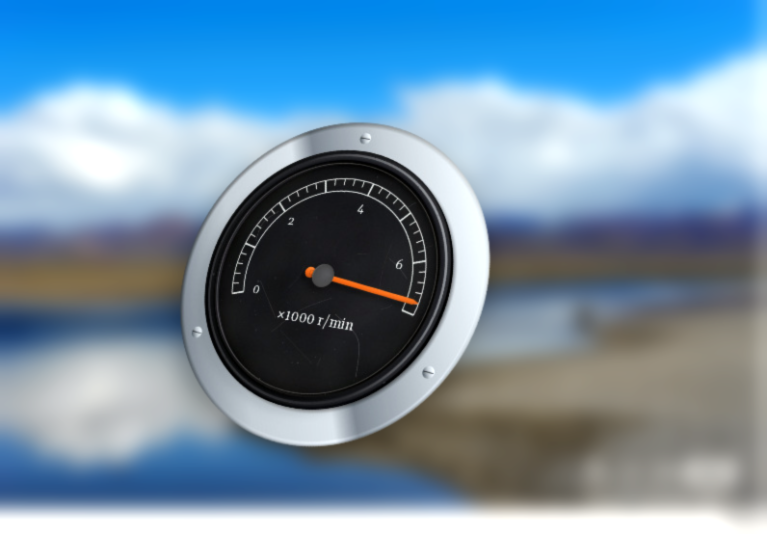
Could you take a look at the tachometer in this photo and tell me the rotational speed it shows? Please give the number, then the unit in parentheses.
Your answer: 6800 (rpm)
